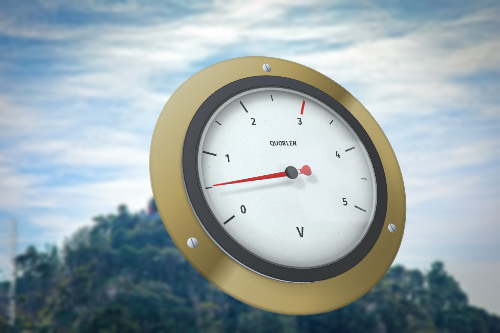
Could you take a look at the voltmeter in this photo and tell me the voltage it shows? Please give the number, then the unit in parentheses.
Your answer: 0.5 (V)
